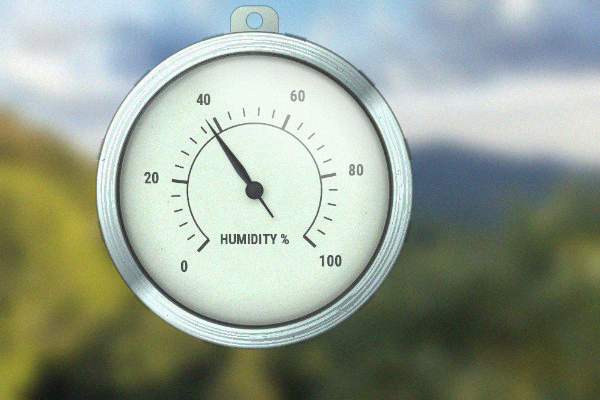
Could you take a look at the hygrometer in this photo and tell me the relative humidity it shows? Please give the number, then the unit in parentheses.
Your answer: 38 (%)
